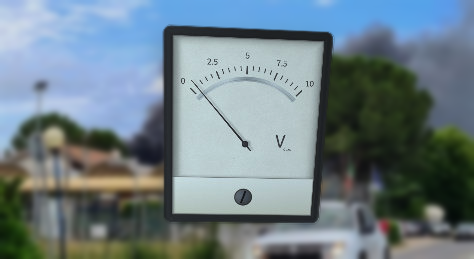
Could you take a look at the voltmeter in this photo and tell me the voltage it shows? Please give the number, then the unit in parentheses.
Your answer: 0.5 (V)
